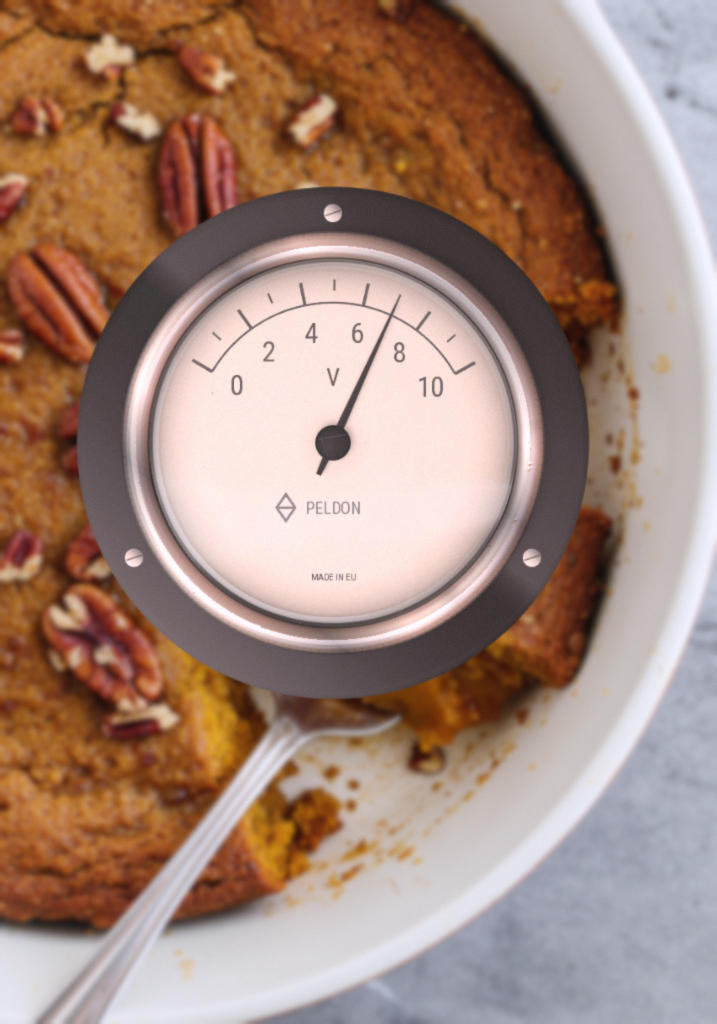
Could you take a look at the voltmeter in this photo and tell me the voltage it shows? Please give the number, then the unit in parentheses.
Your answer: 7 (V)
